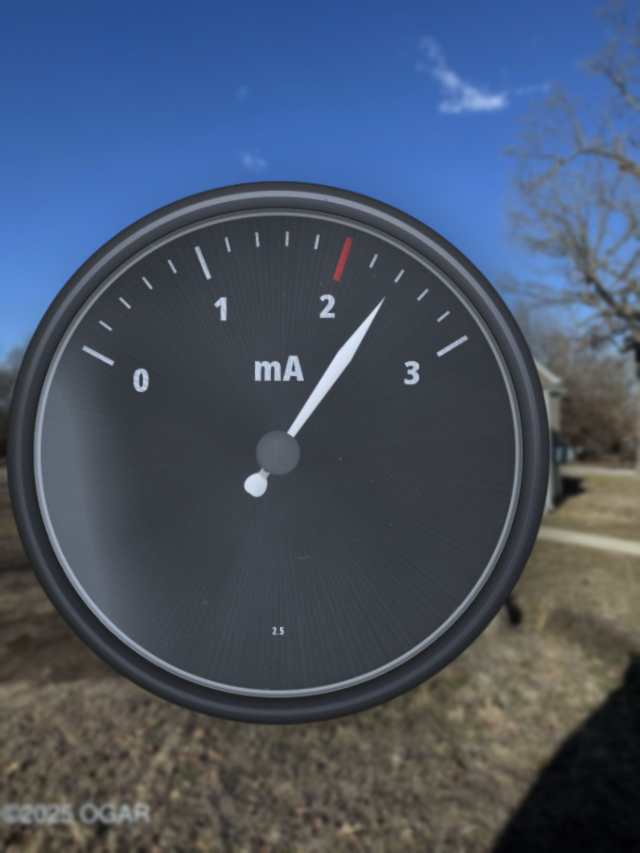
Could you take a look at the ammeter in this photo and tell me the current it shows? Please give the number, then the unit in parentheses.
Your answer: 2.4 (mA)
